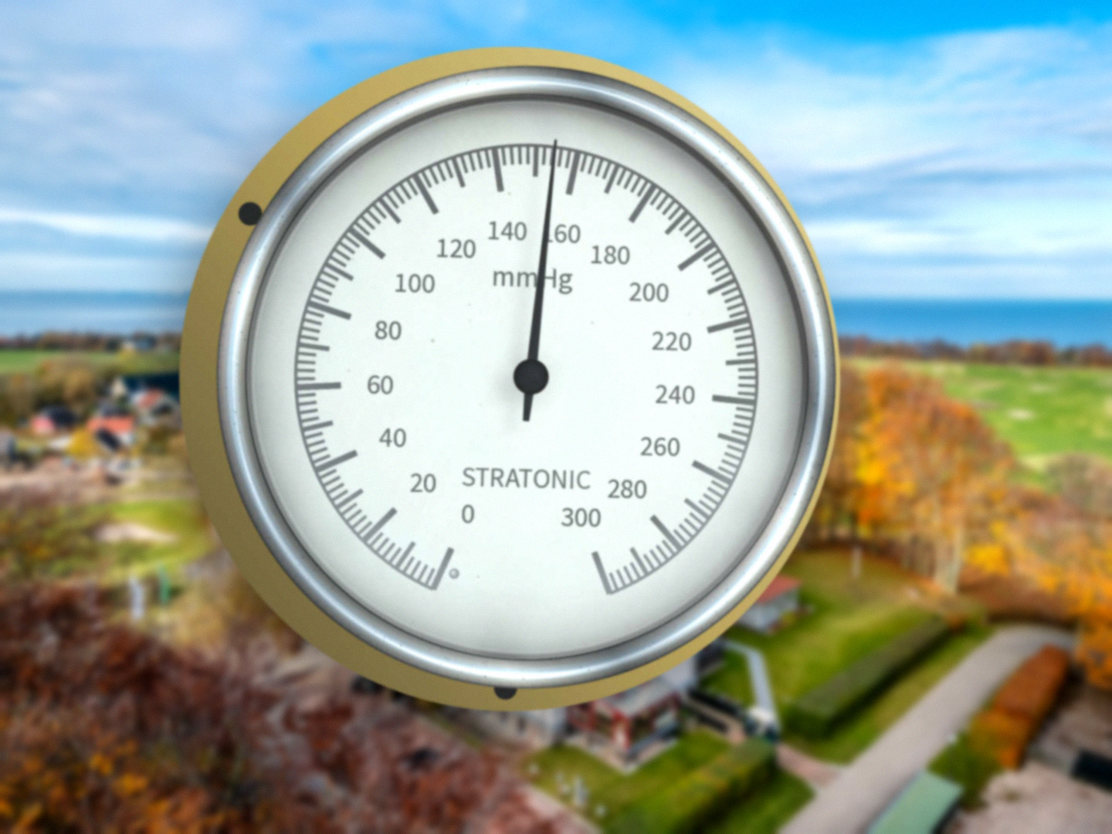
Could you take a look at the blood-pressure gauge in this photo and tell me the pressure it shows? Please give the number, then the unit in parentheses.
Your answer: 154 (mmHg)
